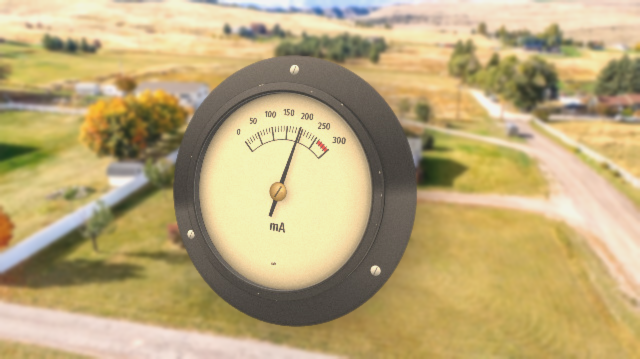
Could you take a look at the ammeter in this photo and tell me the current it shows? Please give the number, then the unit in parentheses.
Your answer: 200 (mA)
